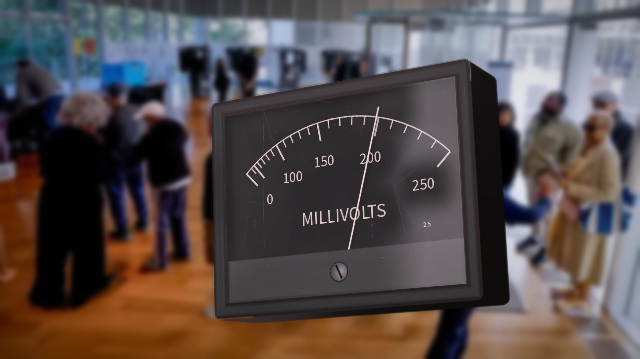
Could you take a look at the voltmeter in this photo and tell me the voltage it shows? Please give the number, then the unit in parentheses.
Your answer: 200 (mV)
